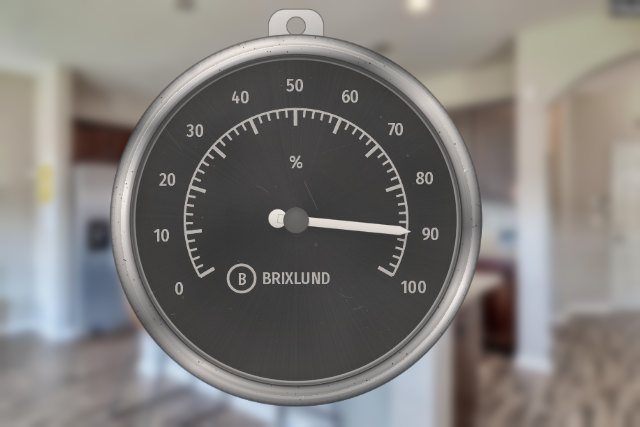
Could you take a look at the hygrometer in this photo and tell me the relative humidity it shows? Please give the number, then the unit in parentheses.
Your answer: 90 (%)
